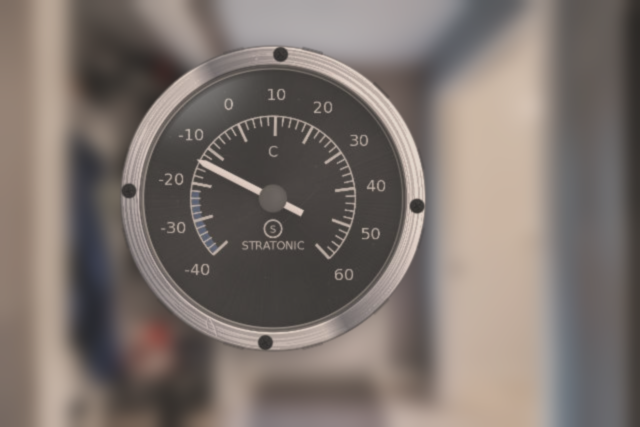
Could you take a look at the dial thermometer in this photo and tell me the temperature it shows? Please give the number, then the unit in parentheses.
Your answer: -14 (°C)
